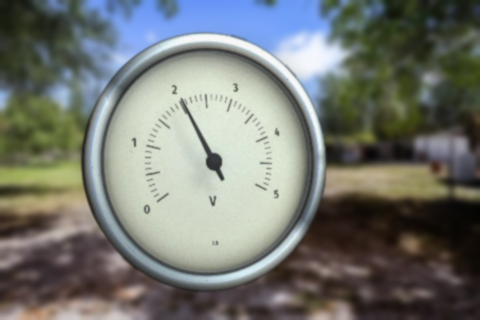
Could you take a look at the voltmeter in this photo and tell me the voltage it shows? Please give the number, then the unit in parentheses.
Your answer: 2 (V)
